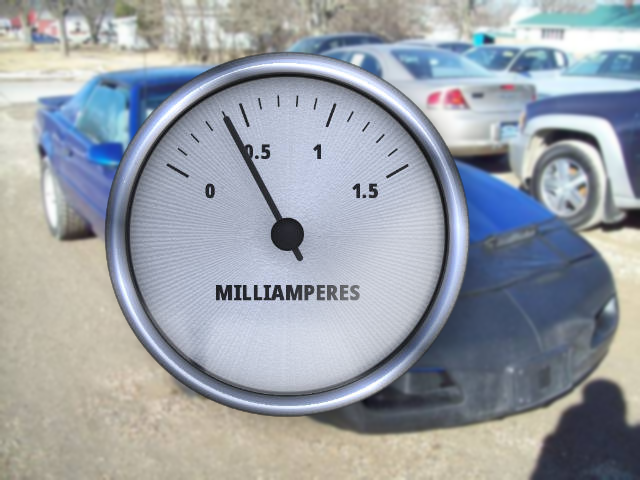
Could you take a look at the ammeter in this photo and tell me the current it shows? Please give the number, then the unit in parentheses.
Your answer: 0.4 (mA)
